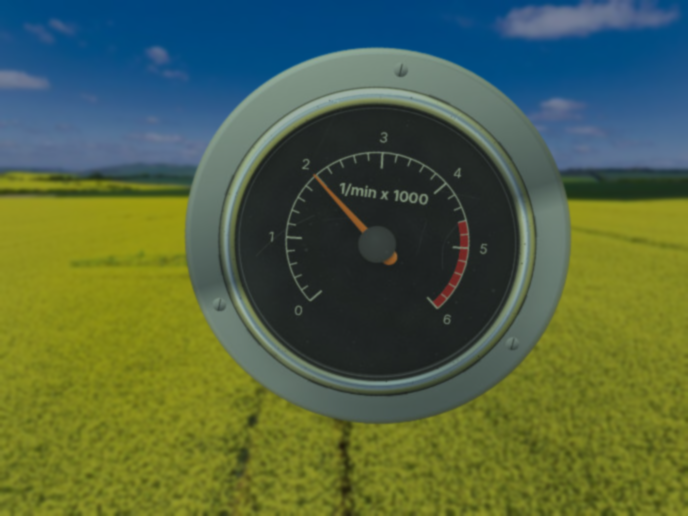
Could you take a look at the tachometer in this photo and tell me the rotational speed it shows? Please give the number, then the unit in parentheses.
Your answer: 2000 (rpm)
